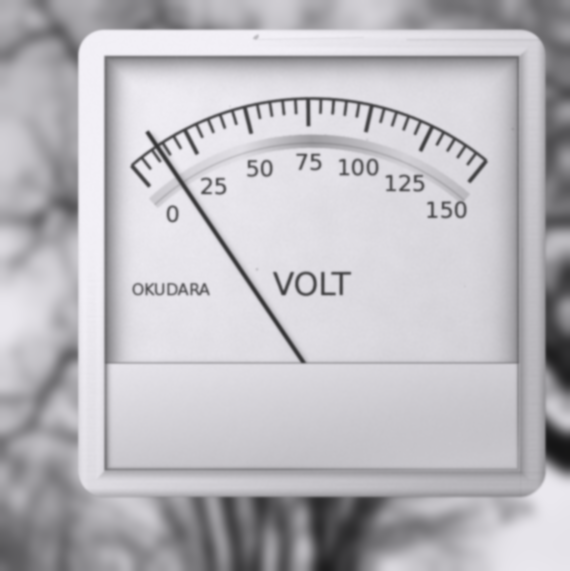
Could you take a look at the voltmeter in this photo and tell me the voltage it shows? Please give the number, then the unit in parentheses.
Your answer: 12.5 (V)
